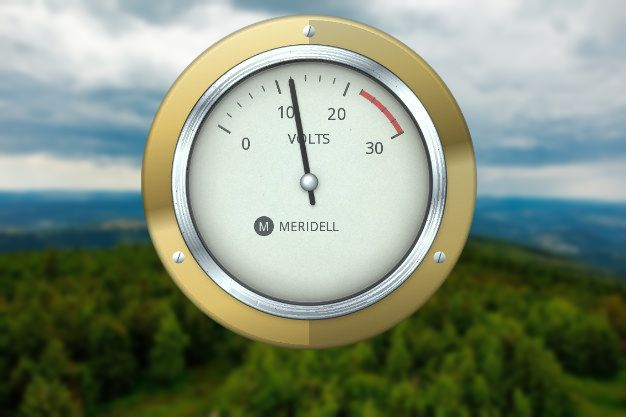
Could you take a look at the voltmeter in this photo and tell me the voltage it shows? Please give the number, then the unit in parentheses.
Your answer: 12 (V)
